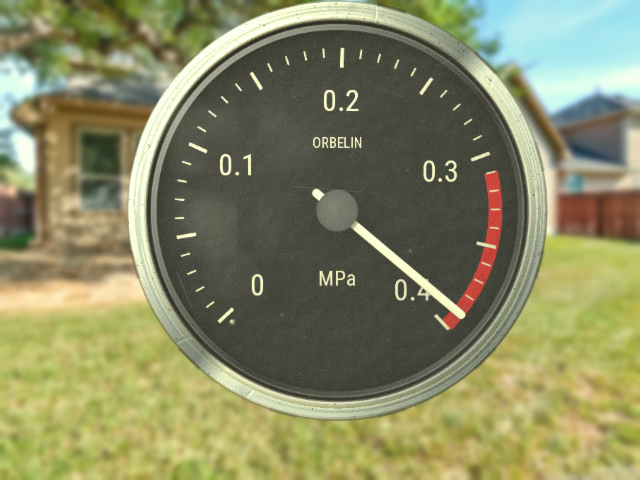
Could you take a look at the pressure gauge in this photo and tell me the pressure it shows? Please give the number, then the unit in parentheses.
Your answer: 0.39 (MPa)
